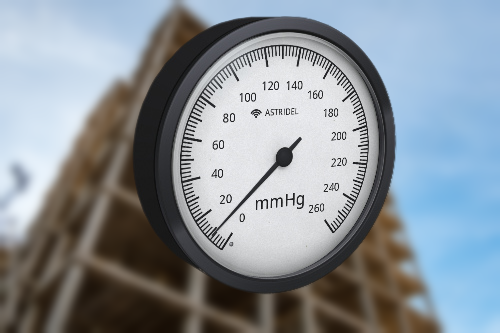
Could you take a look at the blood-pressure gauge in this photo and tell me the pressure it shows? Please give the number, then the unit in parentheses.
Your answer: 10 (mmHg)
